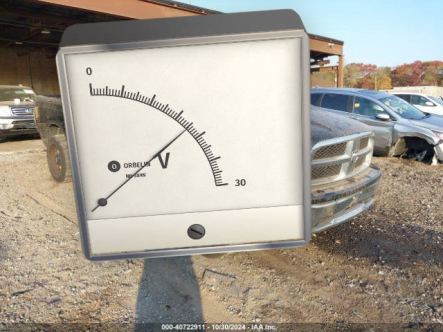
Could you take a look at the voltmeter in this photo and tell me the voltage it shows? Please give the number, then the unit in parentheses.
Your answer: 17.5 (V)
